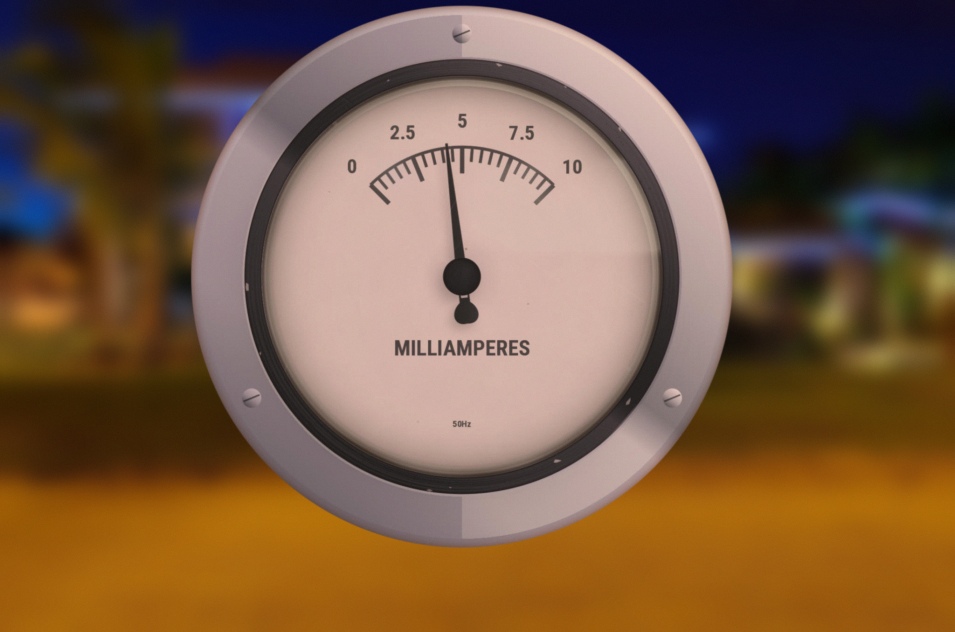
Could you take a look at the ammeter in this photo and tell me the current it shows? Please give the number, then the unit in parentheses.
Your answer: 4.25 (mA)
